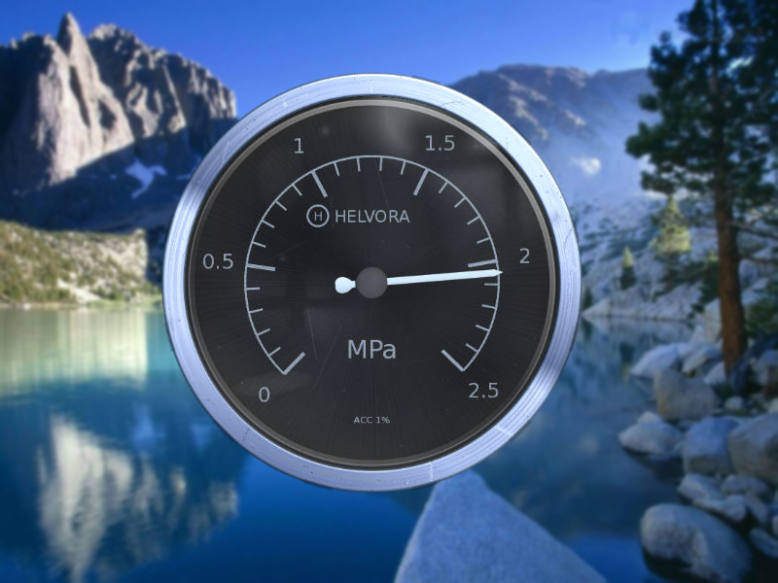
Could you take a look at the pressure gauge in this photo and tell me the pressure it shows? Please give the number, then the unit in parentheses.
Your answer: 2.05 (MPa)
